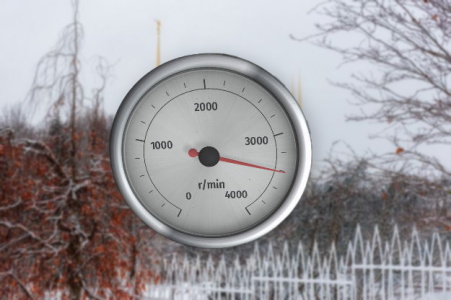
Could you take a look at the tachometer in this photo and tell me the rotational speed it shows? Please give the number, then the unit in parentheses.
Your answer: 3400 (rpm)
